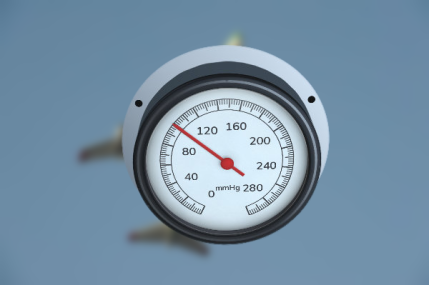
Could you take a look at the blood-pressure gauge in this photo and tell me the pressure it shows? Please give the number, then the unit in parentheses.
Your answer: 100 (mmHg)
